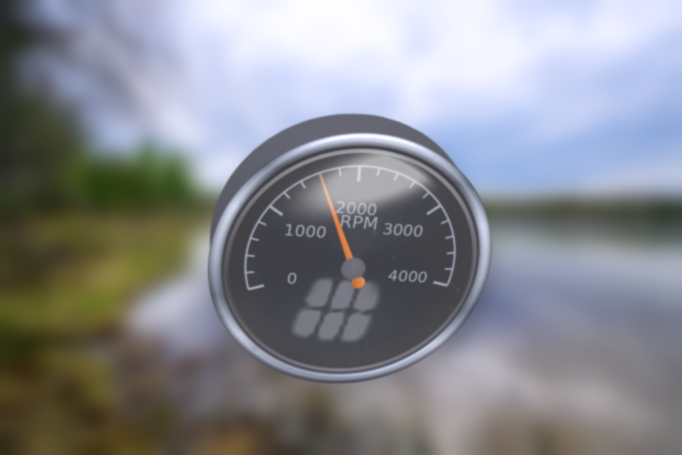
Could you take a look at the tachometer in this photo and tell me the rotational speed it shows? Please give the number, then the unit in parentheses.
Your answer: 1600 (rpm)
